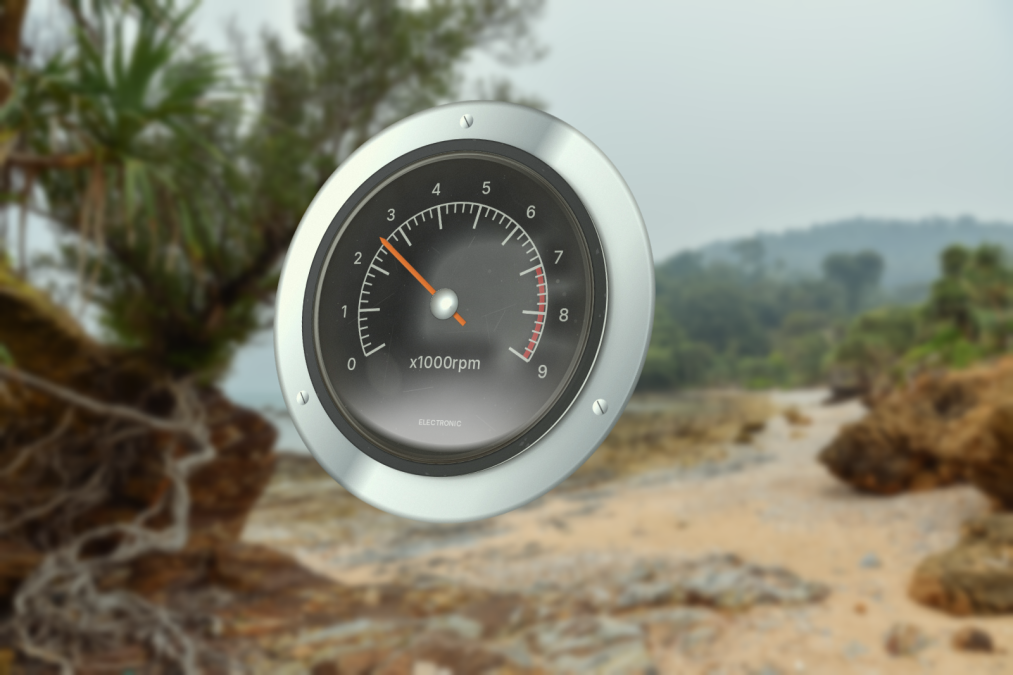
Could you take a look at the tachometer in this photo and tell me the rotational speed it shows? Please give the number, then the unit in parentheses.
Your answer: 2600 (rpm)
